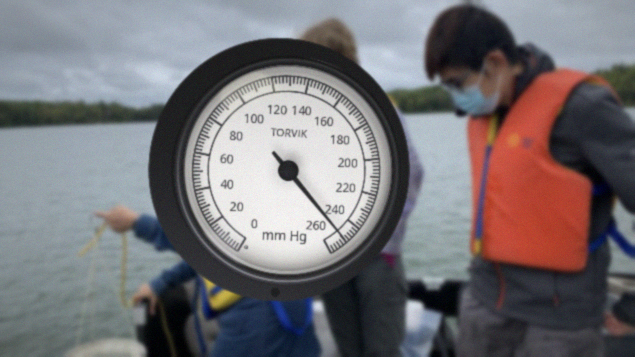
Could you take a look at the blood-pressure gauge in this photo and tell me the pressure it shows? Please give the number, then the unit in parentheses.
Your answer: 250 (mmHg)
